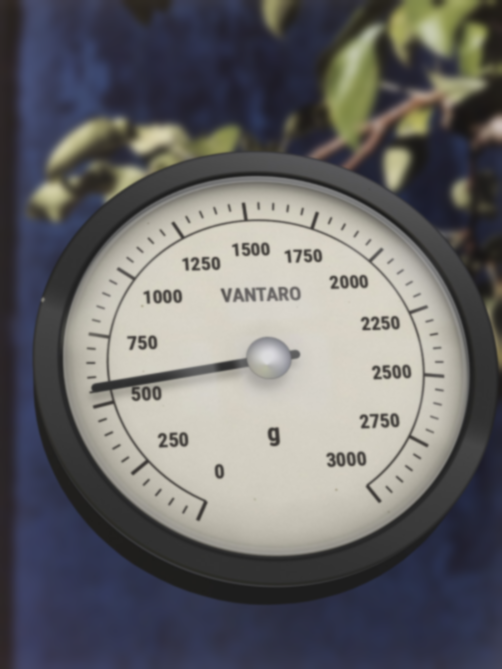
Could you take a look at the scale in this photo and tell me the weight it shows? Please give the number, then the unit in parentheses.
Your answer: 550 (g)
